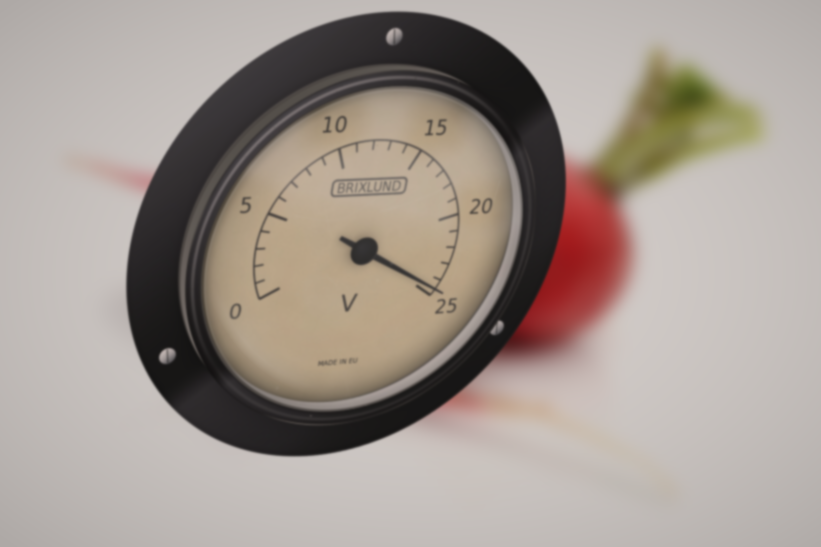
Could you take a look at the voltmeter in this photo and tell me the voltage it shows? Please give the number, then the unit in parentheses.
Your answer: 24.5 (V)
